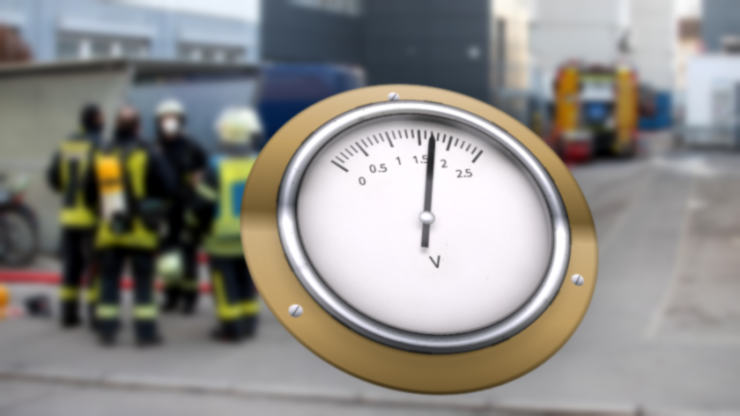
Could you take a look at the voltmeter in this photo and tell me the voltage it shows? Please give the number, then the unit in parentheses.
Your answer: 1.7 (V)
